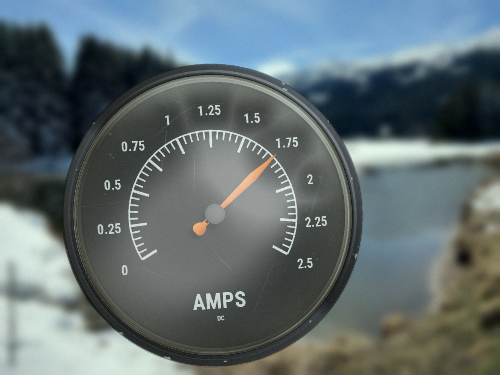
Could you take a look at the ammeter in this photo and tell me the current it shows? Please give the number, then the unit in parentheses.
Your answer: 1.75 (A)
